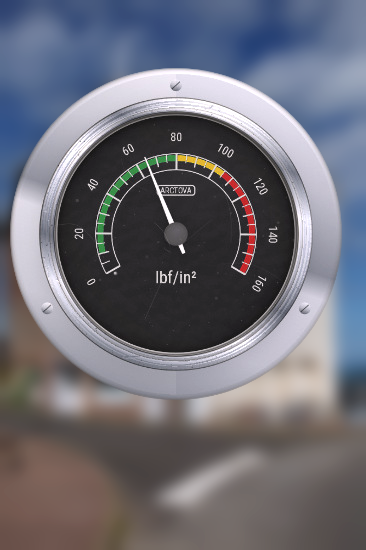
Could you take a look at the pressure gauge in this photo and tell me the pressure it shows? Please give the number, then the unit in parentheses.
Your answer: 65 (psi)
